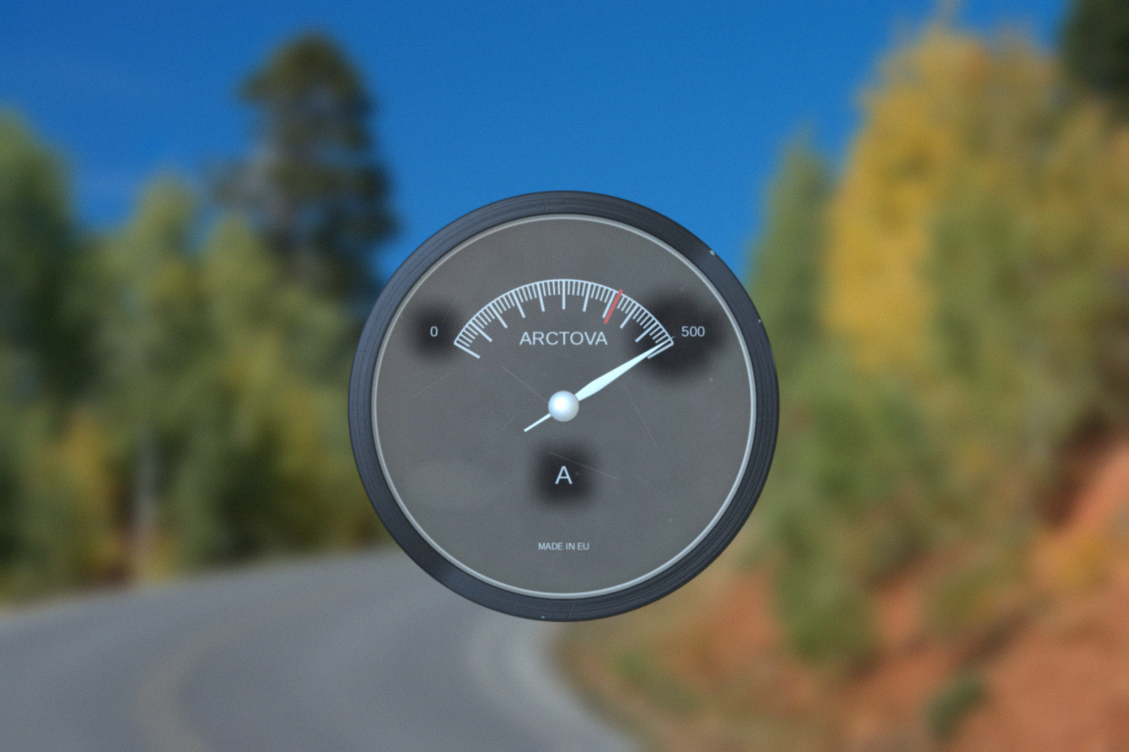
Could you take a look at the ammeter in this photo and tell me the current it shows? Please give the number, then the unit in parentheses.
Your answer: 490 (A)
